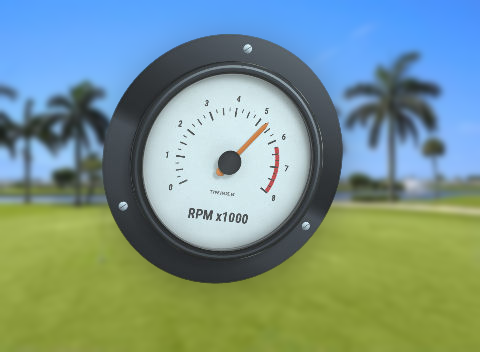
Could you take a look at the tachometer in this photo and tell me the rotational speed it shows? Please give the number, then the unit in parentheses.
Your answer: 5250 (rpm)
